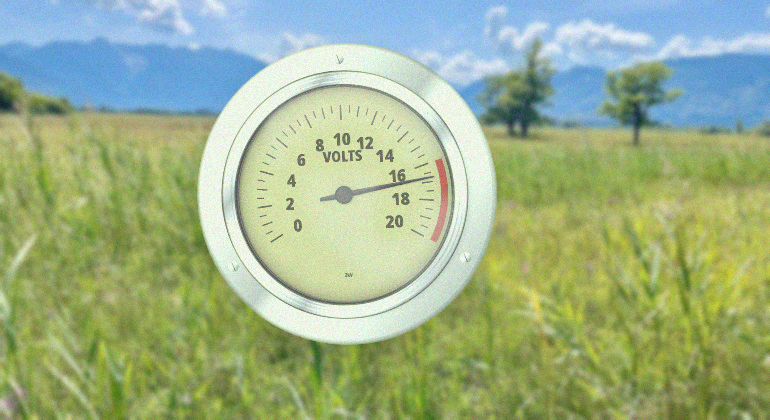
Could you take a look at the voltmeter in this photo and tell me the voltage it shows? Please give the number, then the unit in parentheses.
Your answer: 16.75 (V)
